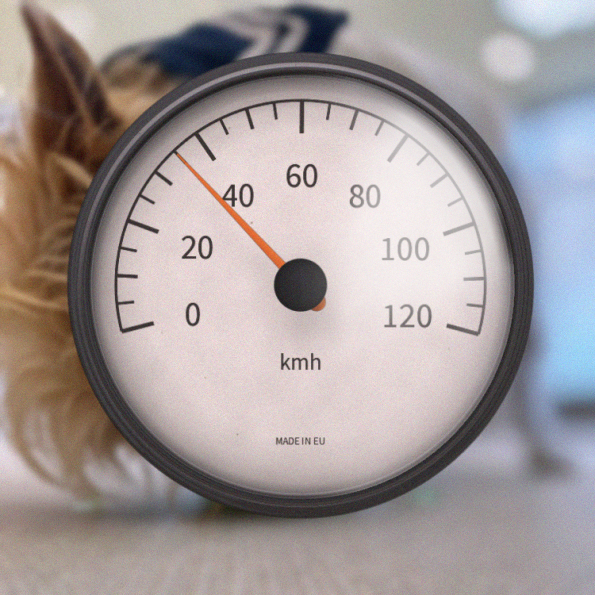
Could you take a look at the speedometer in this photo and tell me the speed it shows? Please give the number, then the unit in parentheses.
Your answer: 35 (km/h)
